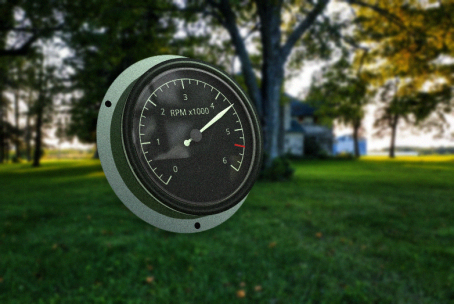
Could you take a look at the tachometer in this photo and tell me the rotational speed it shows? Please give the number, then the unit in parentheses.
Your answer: 4400 (rpm)
